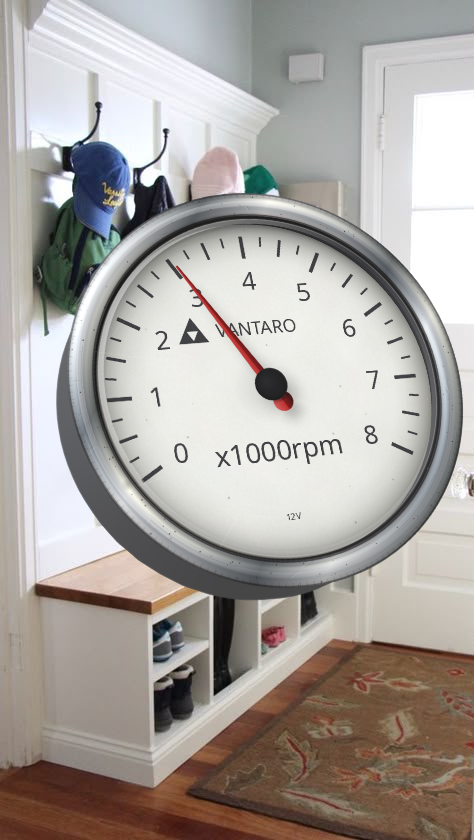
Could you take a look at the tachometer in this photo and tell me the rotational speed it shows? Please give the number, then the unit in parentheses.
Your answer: 3000 (rpm)
